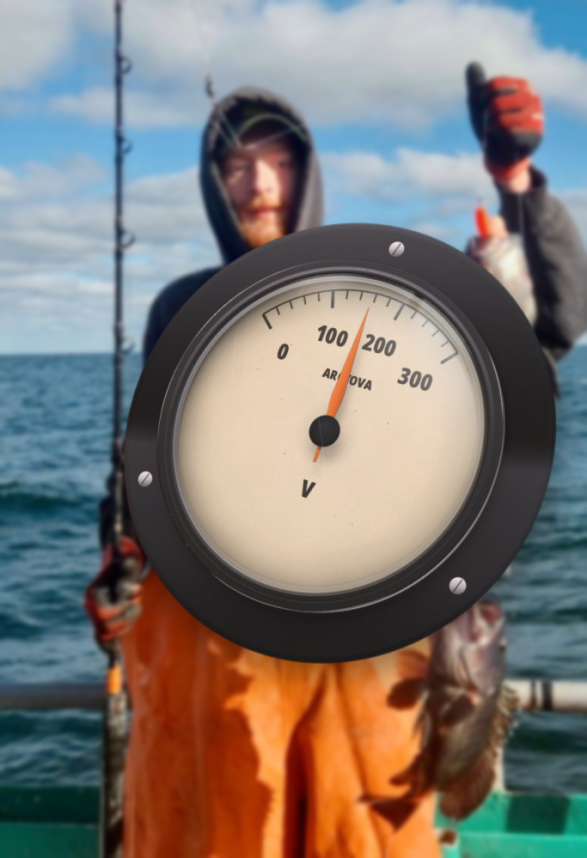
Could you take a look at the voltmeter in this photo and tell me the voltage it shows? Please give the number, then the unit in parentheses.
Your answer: 160 (V)
